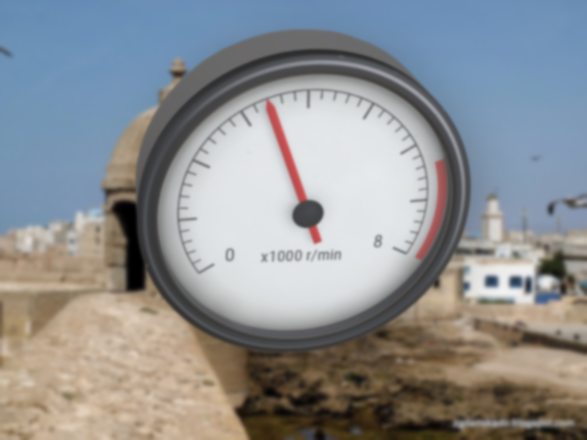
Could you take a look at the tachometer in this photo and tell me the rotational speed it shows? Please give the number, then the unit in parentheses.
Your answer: 3400 (rpm)
